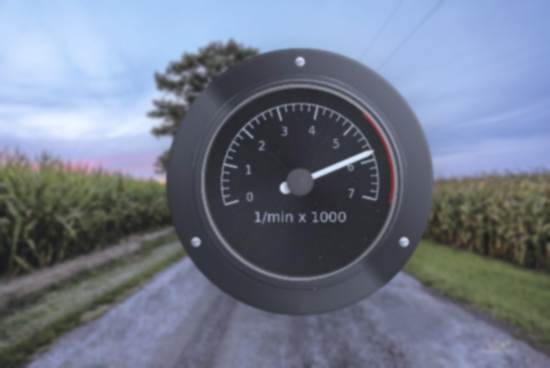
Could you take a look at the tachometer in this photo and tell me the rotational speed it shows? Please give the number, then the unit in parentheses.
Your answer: 5800 (rpm)
